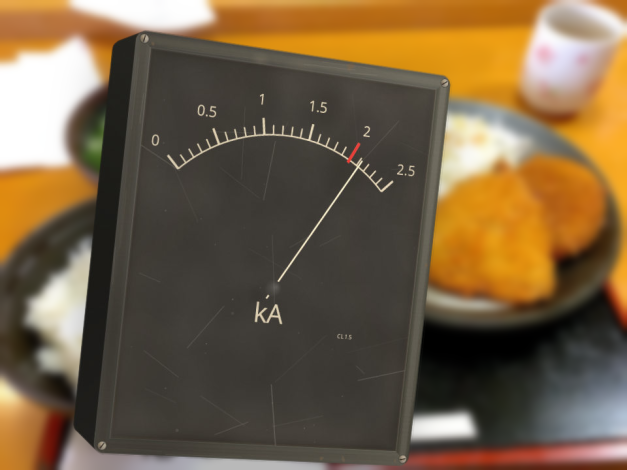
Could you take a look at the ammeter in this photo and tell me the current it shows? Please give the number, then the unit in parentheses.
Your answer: 2.1 (kA)
